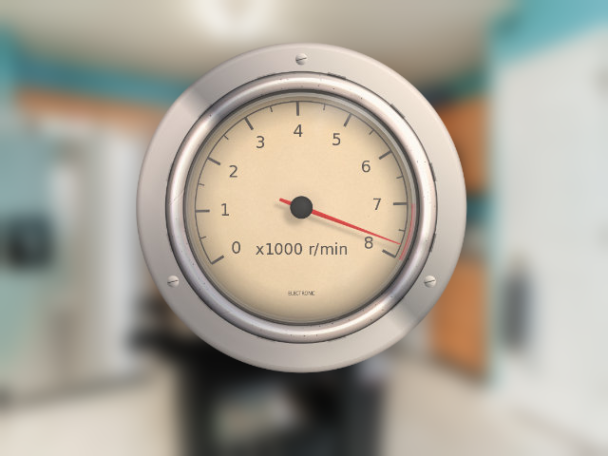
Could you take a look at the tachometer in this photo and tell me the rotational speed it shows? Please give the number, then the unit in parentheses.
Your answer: 7750 (rpm)
